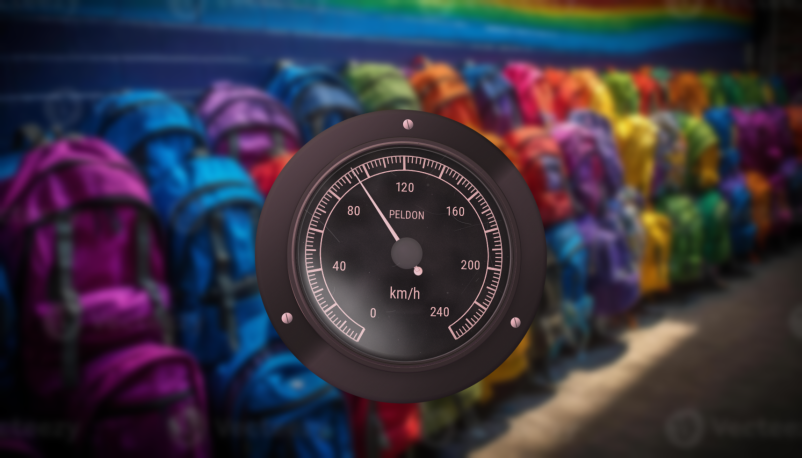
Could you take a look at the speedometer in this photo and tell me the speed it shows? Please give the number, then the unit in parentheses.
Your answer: 94 (km/h)
